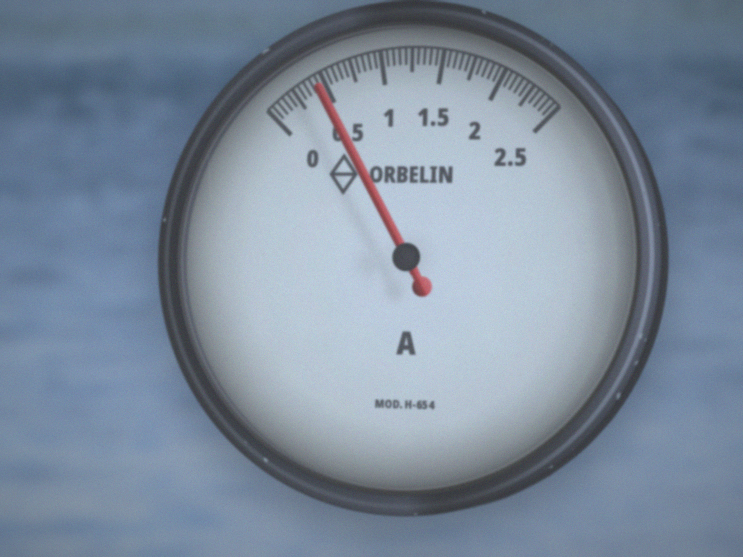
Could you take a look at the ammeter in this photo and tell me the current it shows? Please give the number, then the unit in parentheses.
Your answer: 0.45 (A)
